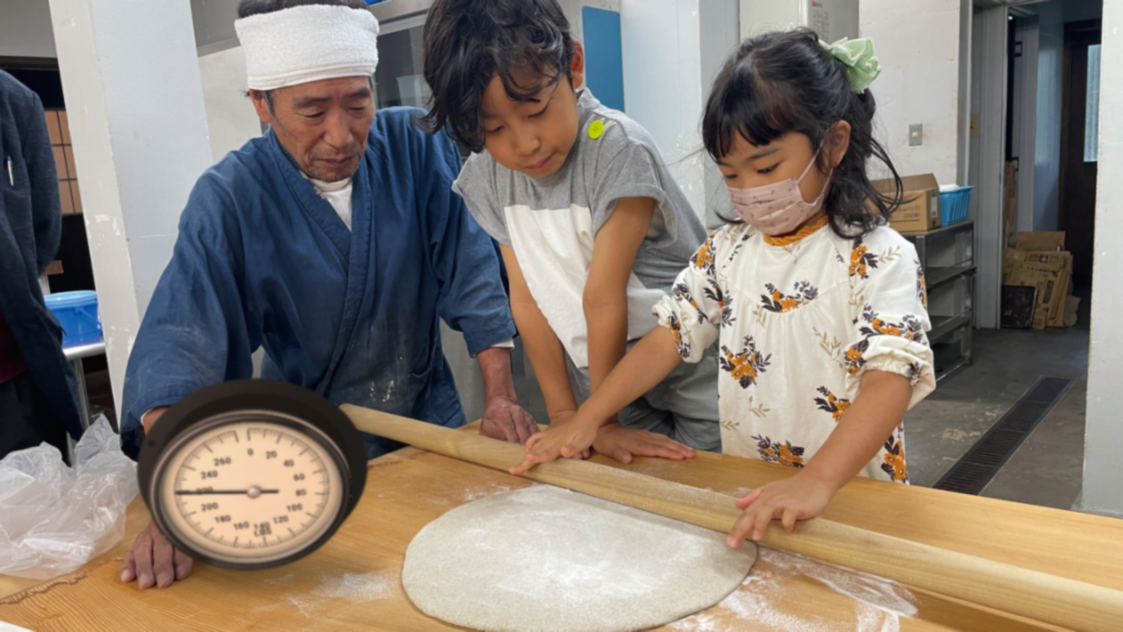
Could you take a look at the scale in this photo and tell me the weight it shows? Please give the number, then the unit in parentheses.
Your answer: 220 (lb)
